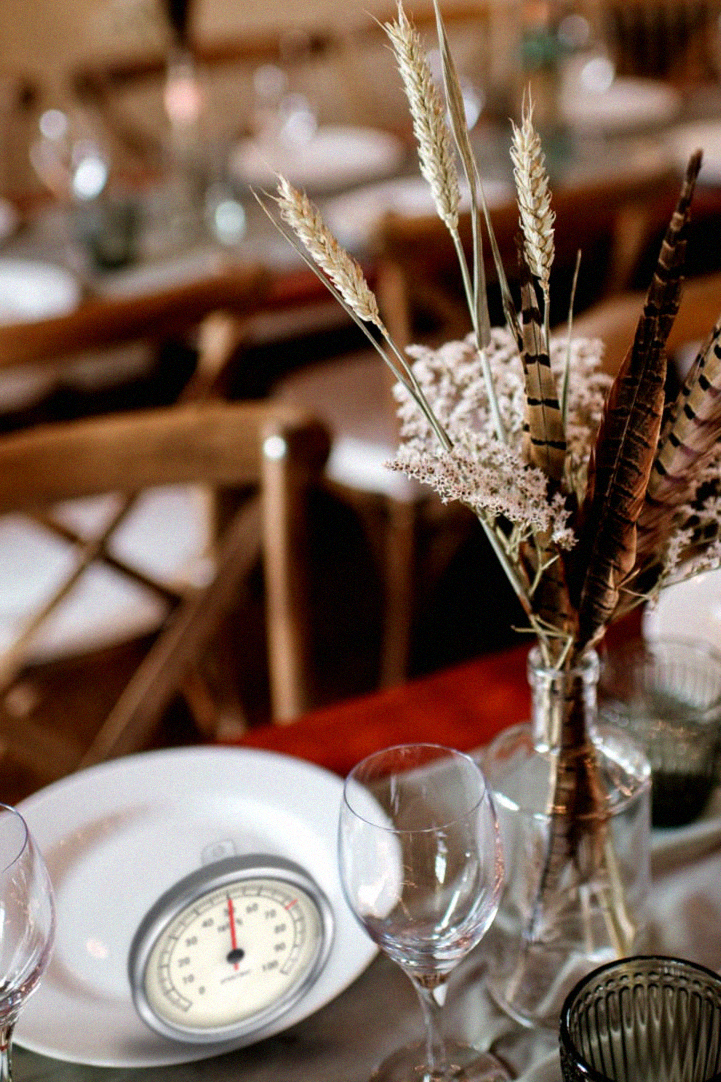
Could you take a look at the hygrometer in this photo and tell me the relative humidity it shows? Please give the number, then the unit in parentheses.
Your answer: 50 (%)
